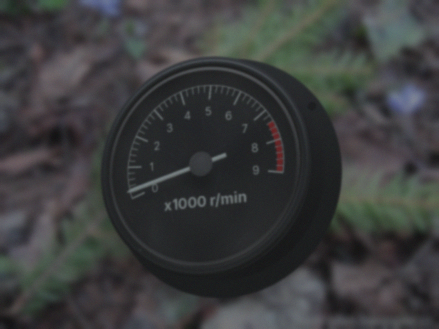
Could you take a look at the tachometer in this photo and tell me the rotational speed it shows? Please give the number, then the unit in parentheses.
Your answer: 200 (rpm)
